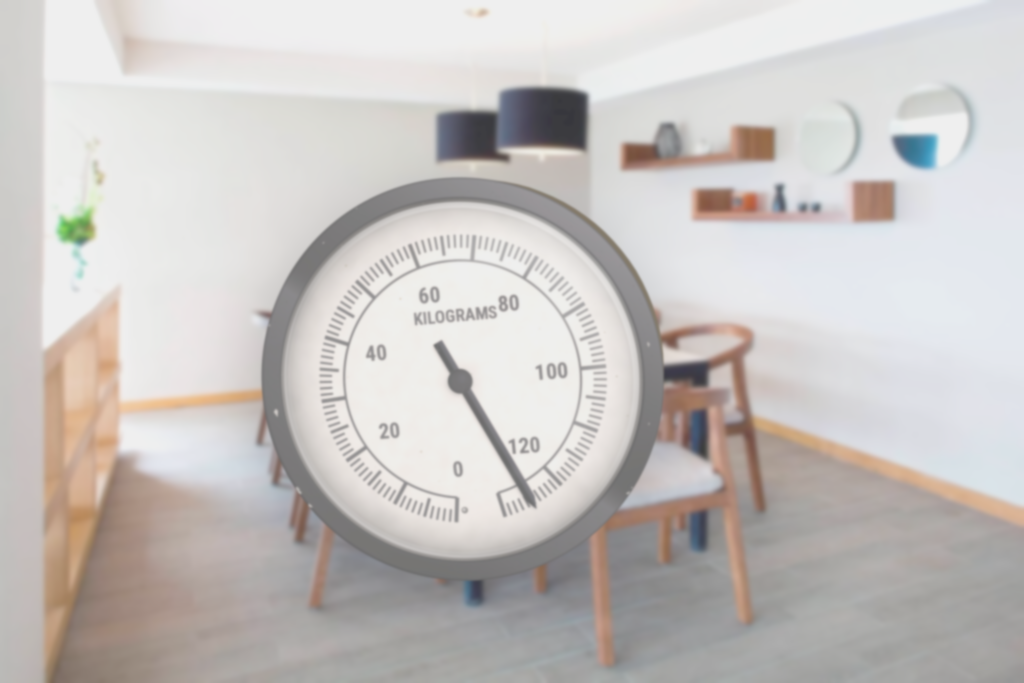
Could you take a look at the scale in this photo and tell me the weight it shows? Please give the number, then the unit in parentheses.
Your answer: 125 (kg)
